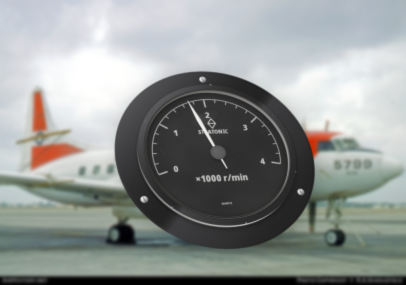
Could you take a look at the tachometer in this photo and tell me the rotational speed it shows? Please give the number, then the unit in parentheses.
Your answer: 1700 (rpm)
